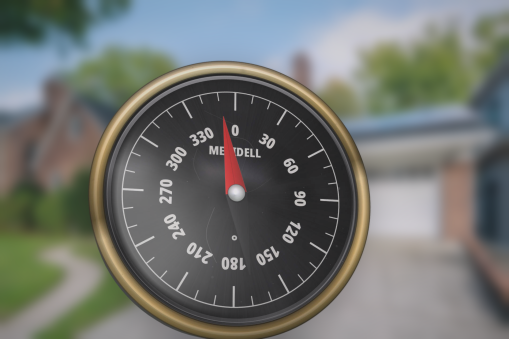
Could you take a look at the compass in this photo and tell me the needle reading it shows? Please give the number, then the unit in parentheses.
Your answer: 350 (°)
